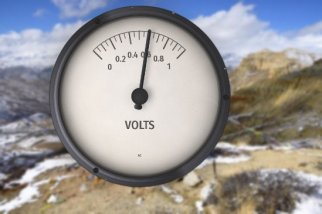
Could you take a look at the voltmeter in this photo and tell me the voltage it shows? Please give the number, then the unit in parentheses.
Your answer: 0.6 (V)
